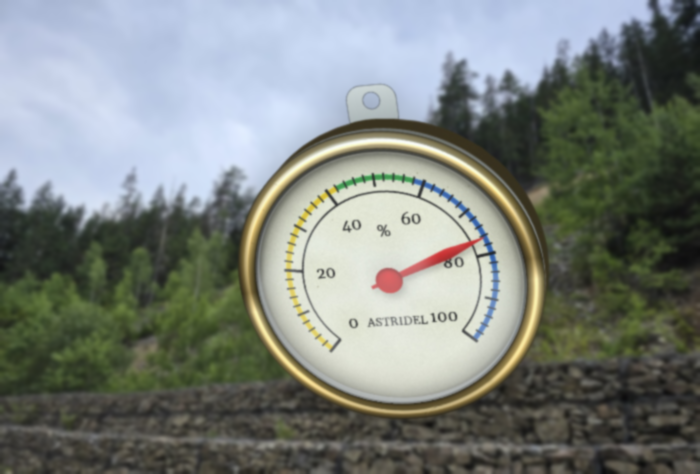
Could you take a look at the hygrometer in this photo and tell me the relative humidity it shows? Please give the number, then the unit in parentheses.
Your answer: 76 (%)
